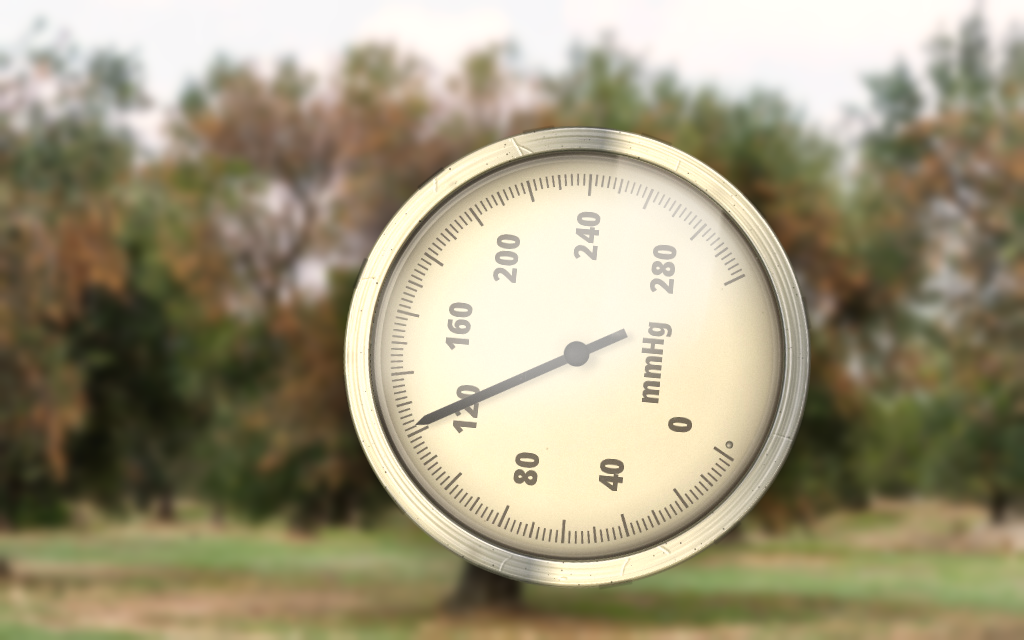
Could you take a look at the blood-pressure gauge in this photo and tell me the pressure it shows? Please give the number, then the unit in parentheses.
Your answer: 122 (mmHg)
